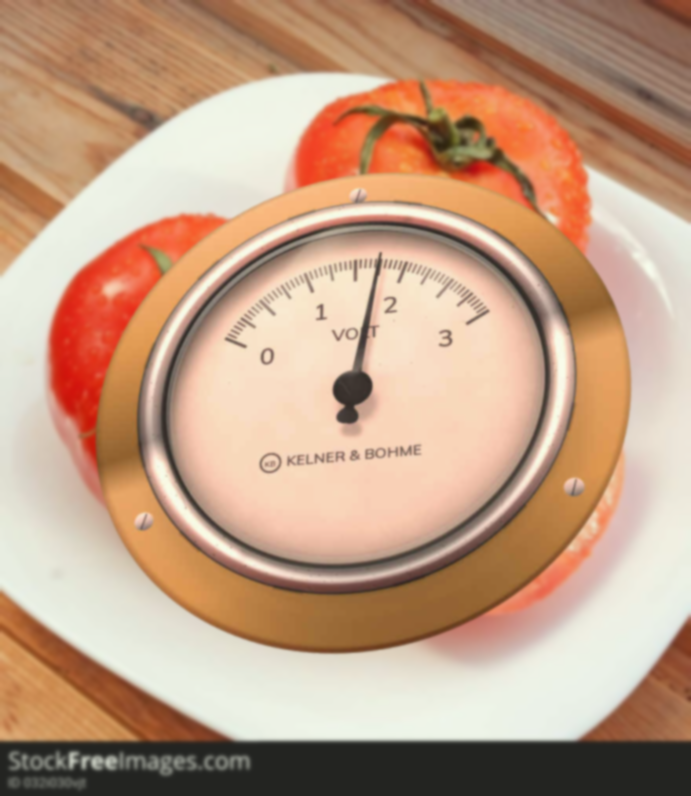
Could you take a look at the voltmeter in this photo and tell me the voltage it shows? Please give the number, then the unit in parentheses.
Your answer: 1.75 (V)
